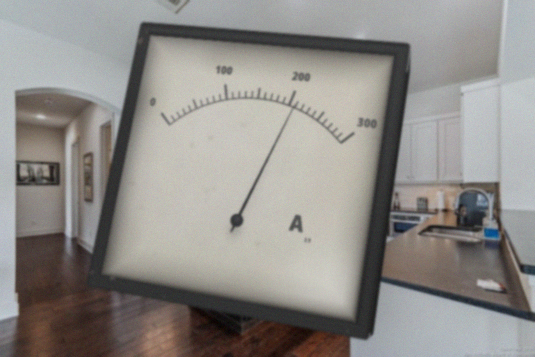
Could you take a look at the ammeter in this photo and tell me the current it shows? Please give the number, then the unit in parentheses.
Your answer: 210 (A)
